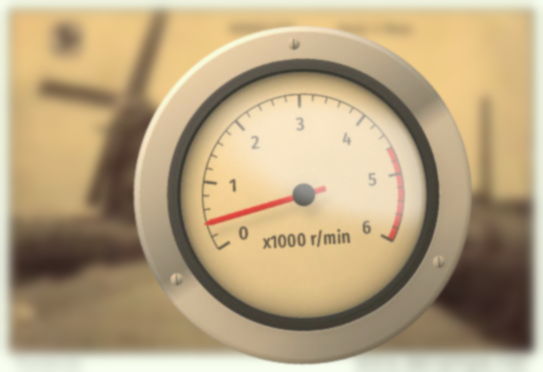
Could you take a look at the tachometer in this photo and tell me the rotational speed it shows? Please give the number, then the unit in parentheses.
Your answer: 400 (rpm)
